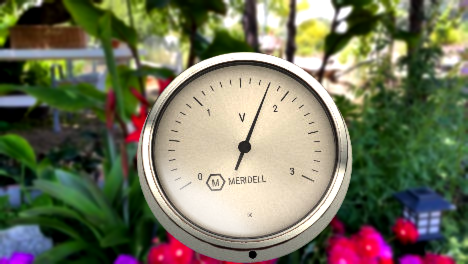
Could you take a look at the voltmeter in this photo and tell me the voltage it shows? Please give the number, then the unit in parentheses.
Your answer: 1.8 (V)
